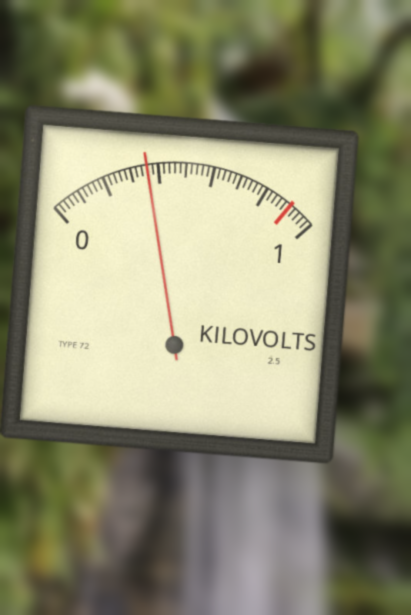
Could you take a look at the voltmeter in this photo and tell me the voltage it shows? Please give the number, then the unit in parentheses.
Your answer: 0.36 (kV)
